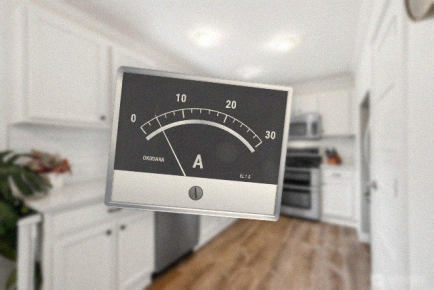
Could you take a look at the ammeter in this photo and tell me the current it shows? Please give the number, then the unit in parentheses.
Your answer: 4 (A)
